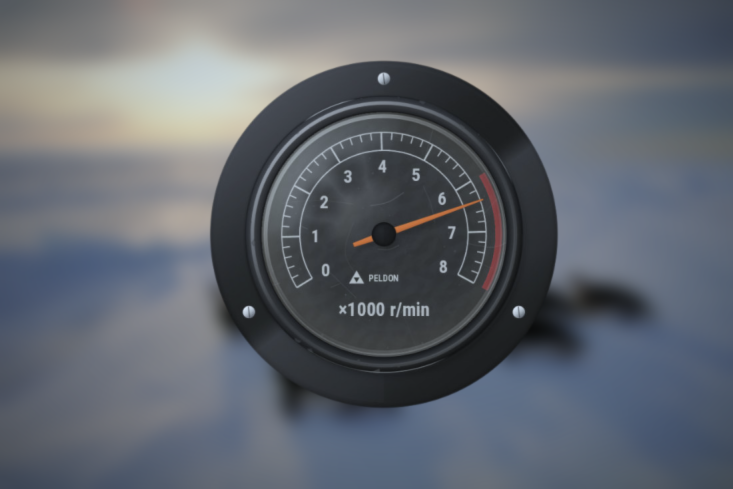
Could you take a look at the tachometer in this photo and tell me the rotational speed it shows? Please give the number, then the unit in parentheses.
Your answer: 6400 (rpm)
